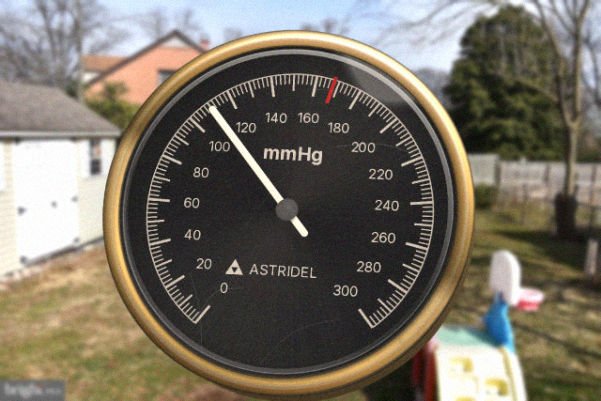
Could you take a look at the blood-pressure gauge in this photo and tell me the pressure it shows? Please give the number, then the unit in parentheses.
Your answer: 110 (mmHg)
